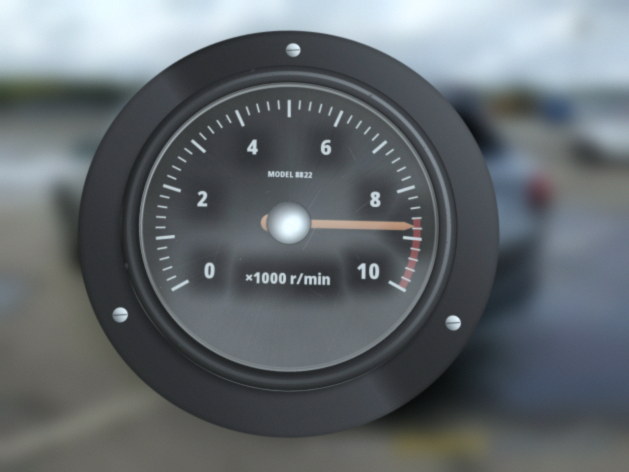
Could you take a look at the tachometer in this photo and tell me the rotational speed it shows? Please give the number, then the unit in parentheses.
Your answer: 8800 (rpm)
